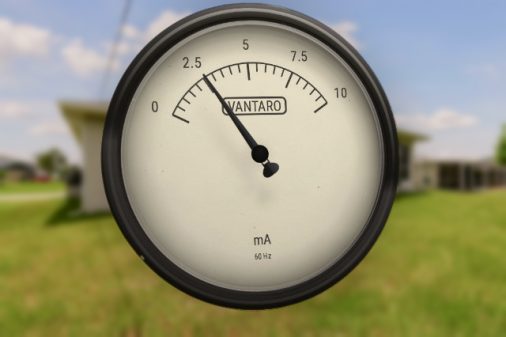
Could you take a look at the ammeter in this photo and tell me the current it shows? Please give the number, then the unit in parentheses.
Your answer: 2.5 (mA)
